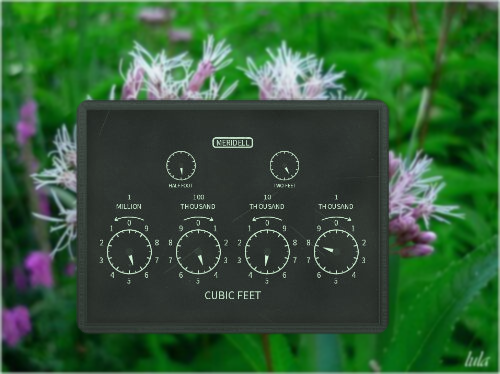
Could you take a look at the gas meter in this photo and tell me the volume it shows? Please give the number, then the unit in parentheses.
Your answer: 544800 (ft³)
